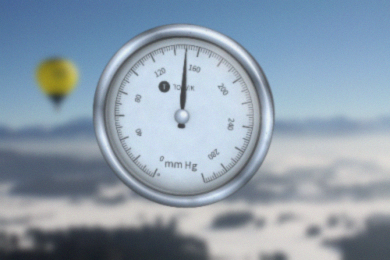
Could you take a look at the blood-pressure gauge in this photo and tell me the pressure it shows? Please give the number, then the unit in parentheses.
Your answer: 150 (mmHg)
